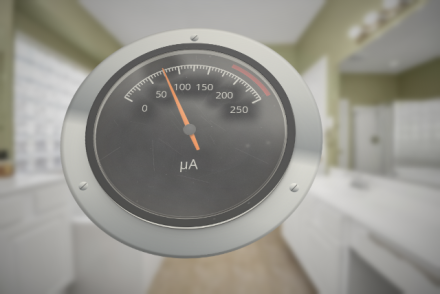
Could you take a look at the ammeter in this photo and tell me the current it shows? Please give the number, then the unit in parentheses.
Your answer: 75 (µA)
